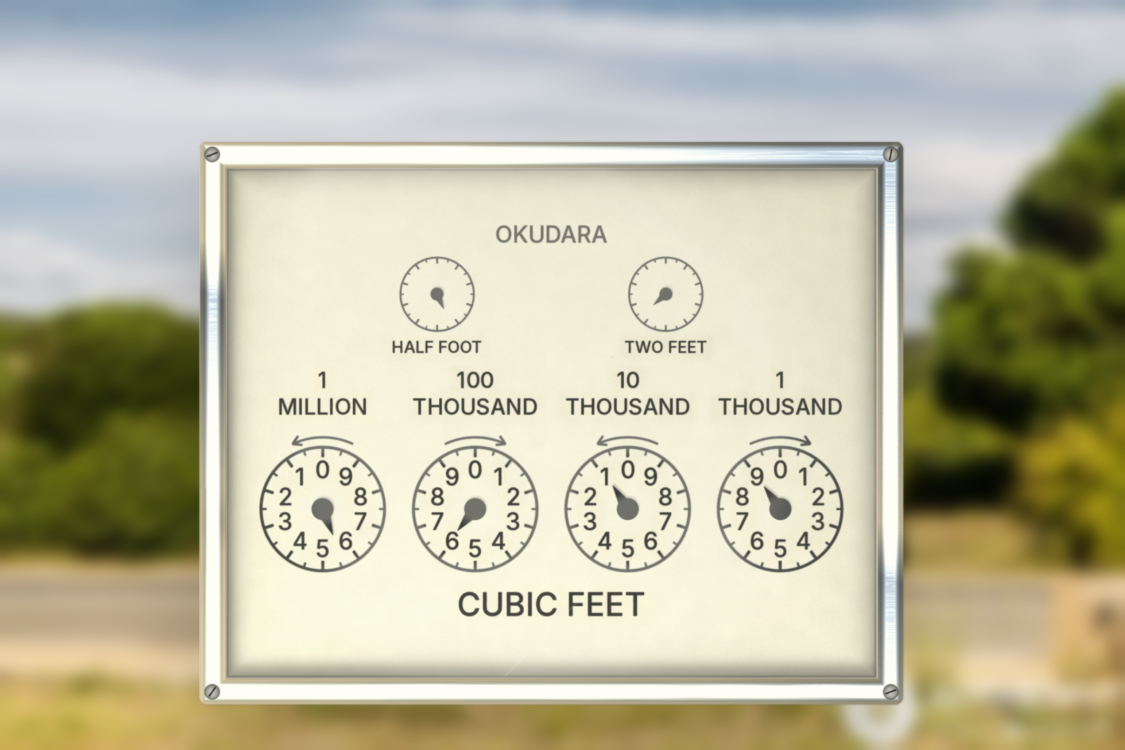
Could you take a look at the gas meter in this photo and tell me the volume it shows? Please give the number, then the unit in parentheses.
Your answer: 560900 (ft³)
